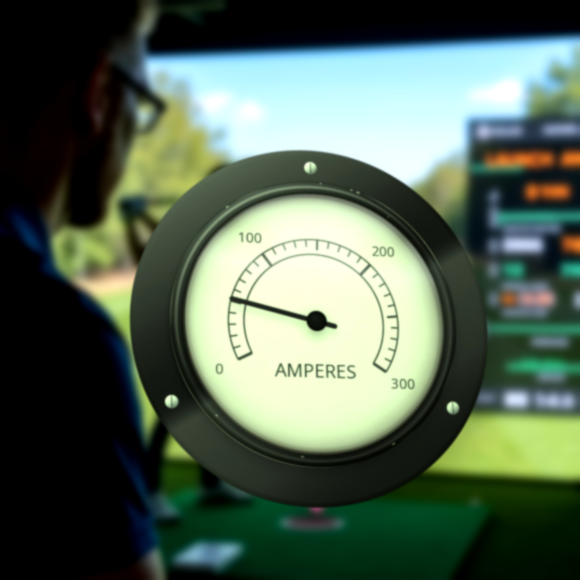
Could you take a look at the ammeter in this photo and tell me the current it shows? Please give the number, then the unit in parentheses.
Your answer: 50 (A)
